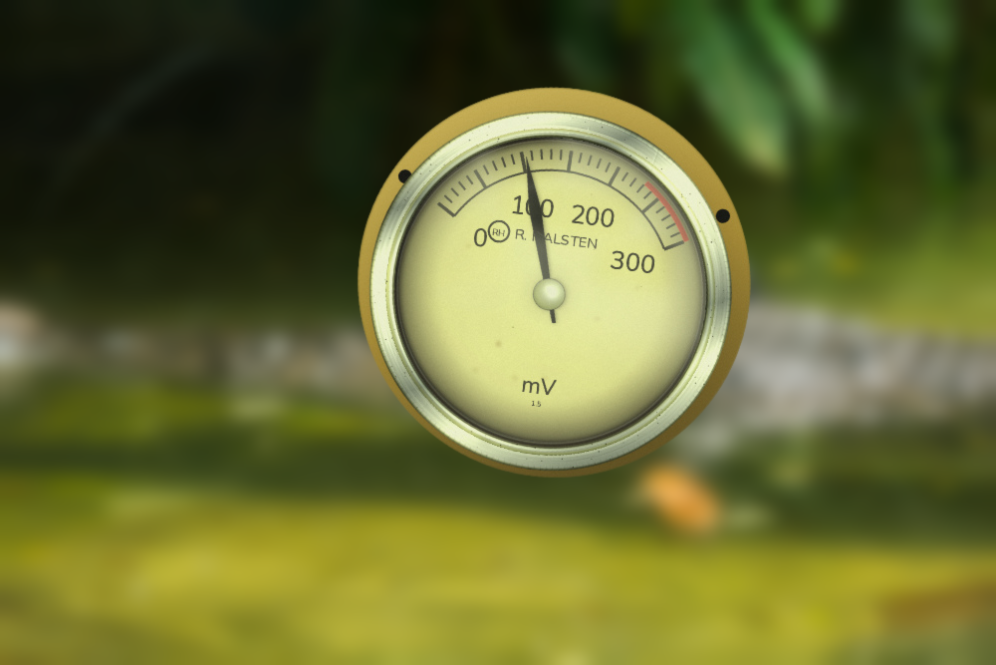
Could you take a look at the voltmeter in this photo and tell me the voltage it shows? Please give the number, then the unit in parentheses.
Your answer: 105 (mV)
